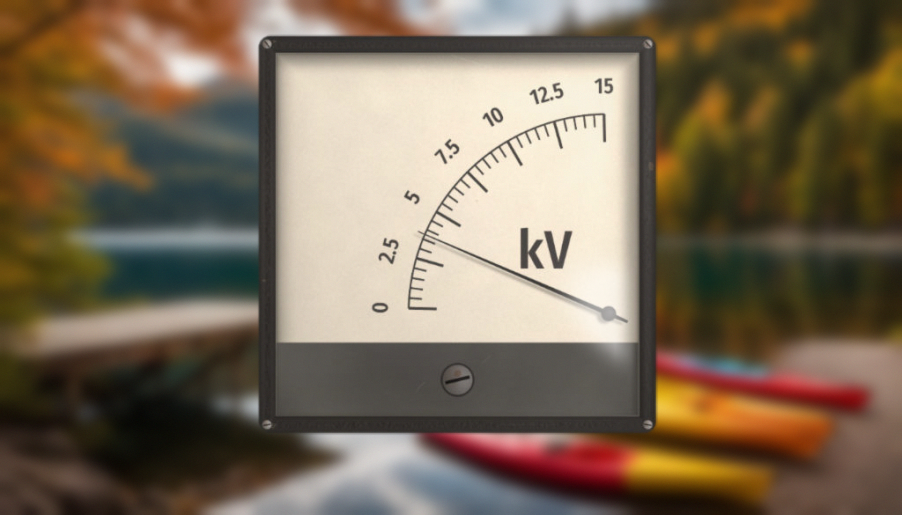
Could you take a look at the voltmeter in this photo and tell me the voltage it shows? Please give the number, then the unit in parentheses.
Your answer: 3.75 (kV)
